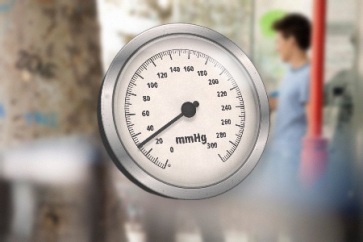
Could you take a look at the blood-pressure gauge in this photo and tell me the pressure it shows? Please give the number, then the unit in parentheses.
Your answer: 30 (mmHg)
